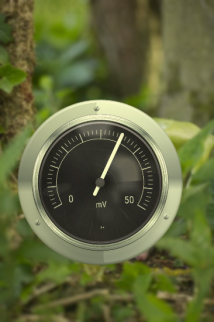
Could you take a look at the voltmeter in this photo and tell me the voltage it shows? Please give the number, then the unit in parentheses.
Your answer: 30 (mV)
